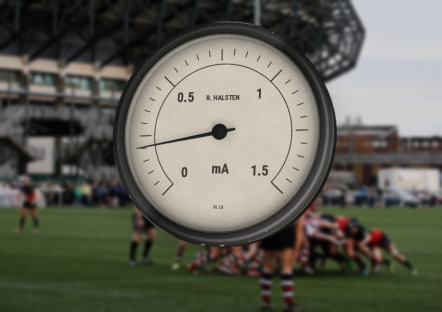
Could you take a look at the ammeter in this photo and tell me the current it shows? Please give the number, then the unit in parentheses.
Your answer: 0.2 (mA)
